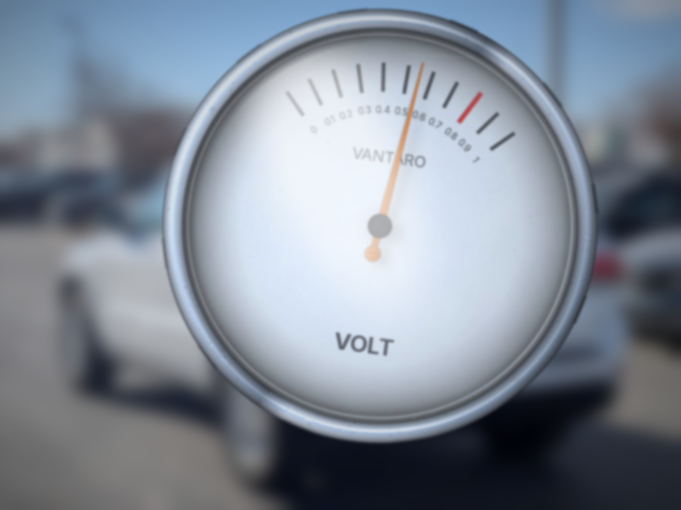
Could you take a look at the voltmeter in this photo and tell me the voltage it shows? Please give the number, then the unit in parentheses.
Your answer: 0.55 (V)
